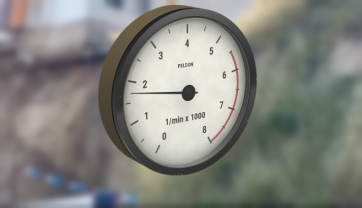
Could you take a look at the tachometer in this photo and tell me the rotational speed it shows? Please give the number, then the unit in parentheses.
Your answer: 1750 (rpm)
